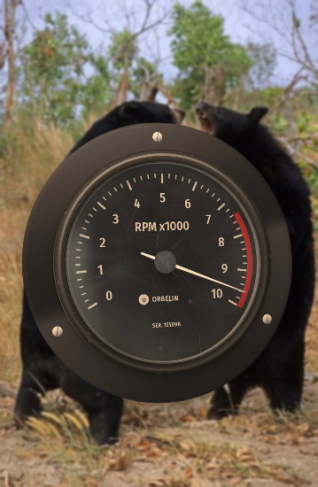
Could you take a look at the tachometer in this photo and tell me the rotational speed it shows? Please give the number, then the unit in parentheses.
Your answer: 9600 (rpm)
